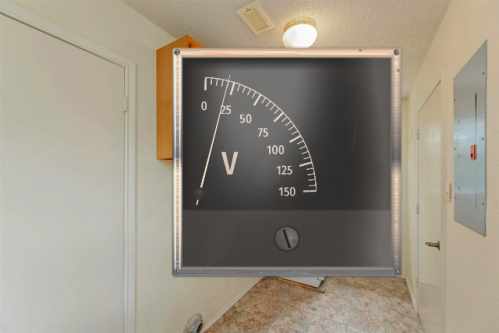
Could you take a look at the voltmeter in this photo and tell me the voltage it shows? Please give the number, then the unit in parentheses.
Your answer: 20 (V)
